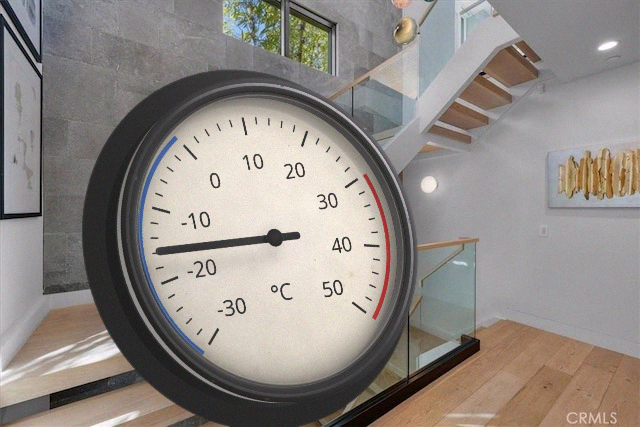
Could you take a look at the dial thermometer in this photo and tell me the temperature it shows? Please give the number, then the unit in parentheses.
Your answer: -16 (°C)
